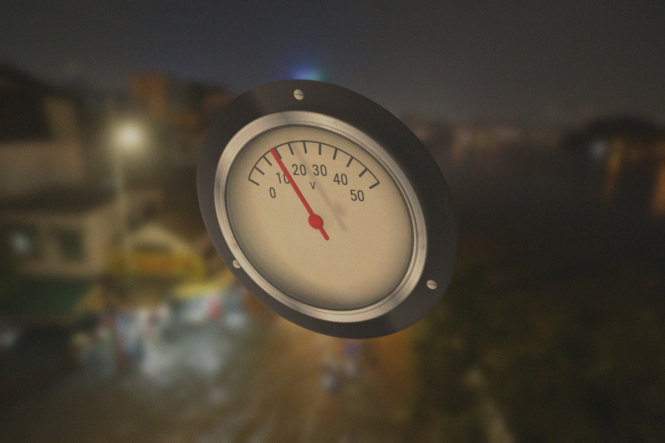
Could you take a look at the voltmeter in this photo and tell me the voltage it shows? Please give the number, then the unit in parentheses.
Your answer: 15 (V)
